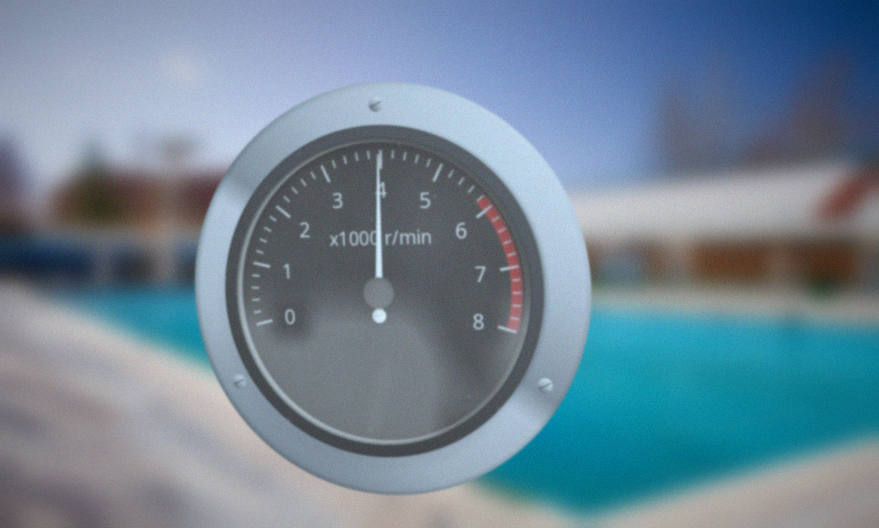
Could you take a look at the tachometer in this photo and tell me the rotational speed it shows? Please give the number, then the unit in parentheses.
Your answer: 4000 (rpm)
